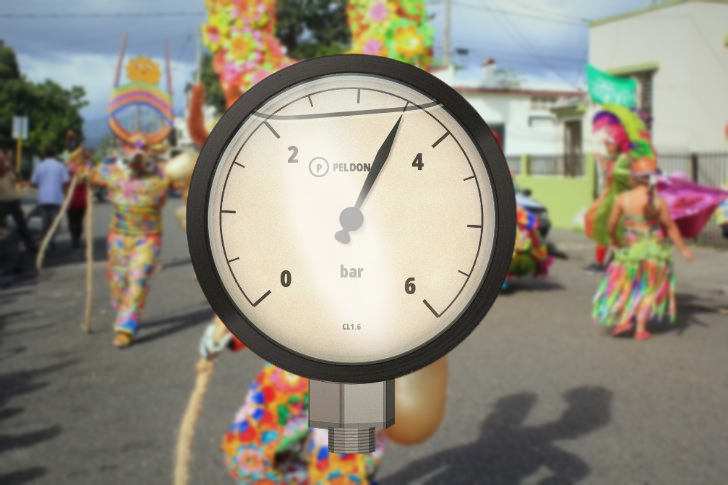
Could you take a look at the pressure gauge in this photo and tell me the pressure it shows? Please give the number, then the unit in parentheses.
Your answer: 3.5 (bar)
